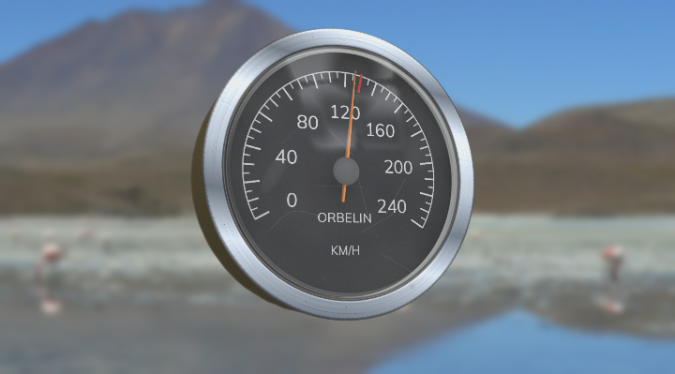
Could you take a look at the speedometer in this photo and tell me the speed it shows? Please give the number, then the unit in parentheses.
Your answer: 125 (km/h)
